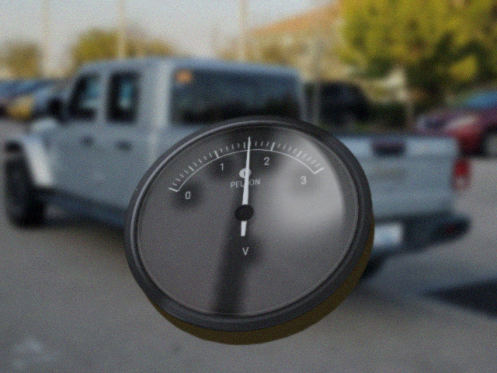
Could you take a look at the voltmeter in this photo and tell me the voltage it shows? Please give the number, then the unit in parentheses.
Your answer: 1.6 (V)
